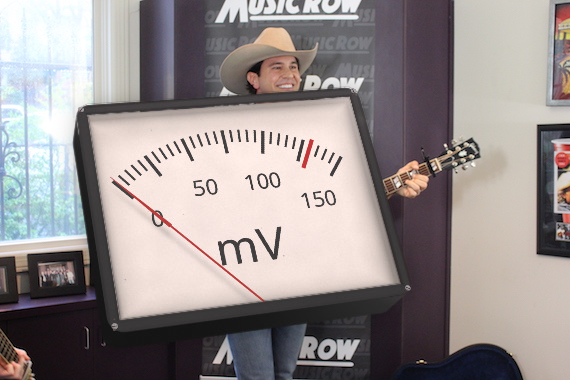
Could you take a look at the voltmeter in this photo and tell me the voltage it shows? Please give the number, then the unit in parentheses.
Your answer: 0 (mV)
